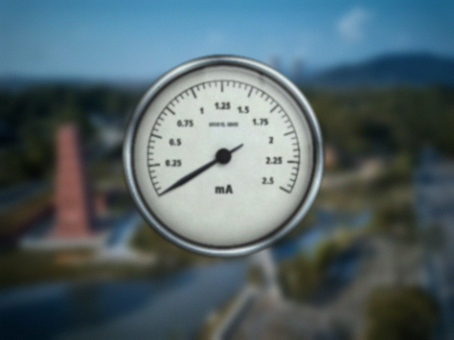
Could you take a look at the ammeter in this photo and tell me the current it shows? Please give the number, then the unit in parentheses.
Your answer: 0 (mA)
